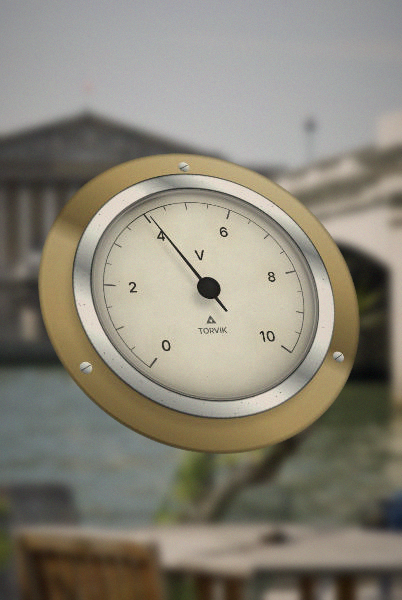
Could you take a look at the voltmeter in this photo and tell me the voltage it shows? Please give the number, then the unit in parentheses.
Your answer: 4 (V)
